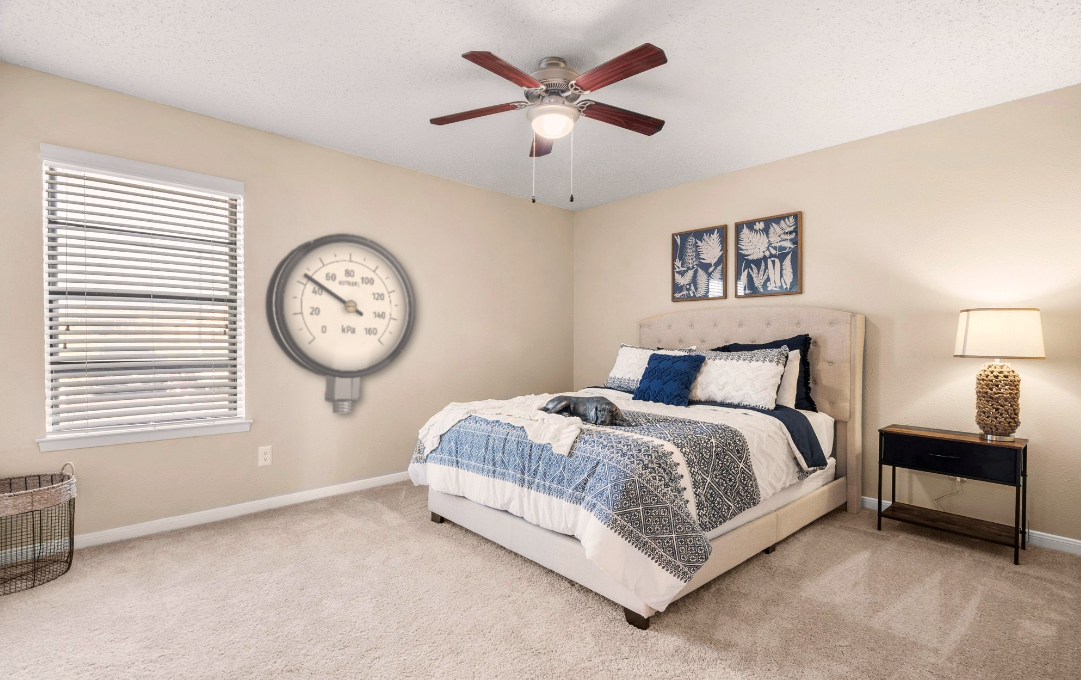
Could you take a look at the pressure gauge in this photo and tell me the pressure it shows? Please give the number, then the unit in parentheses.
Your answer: 45 (kPa)
